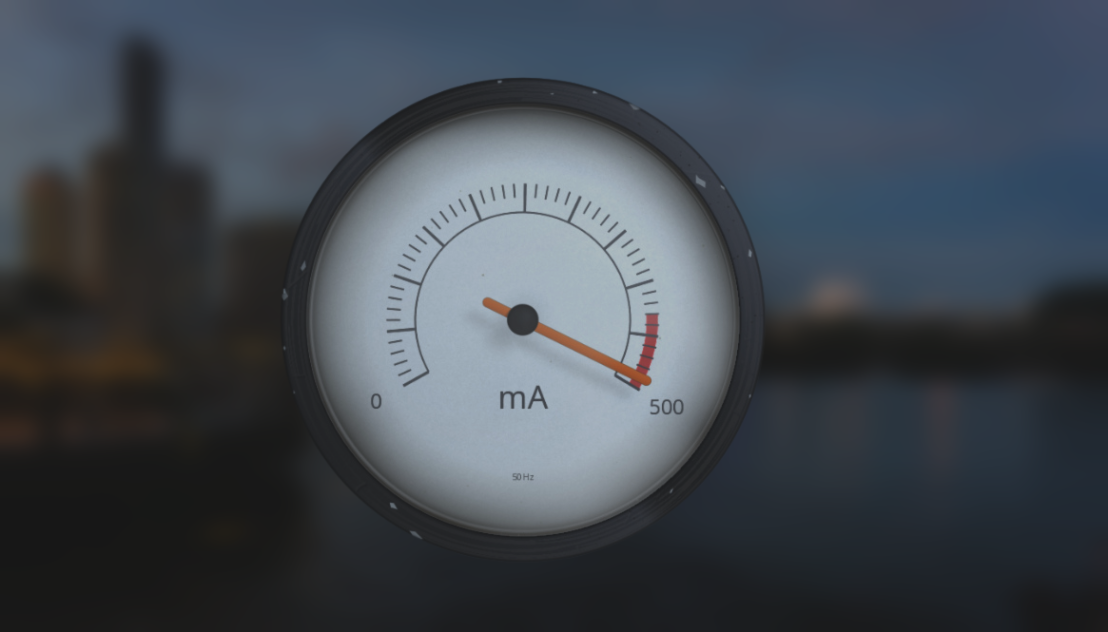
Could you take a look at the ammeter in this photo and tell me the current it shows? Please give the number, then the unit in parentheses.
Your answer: 490 (mA)
